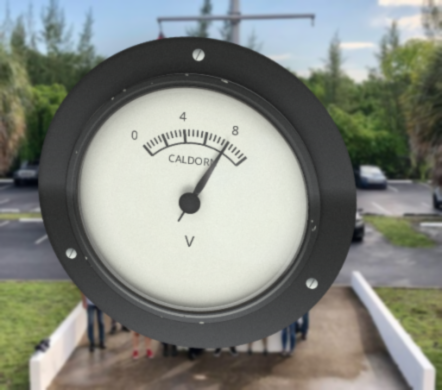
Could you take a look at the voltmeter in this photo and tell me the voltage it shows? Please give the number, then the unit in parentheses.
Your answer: 8 (V)
